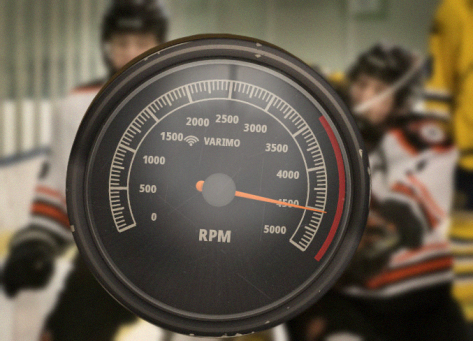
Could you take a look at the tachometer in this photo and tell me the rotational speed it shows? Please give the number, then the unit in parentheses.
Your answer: 4500 (rpm)
